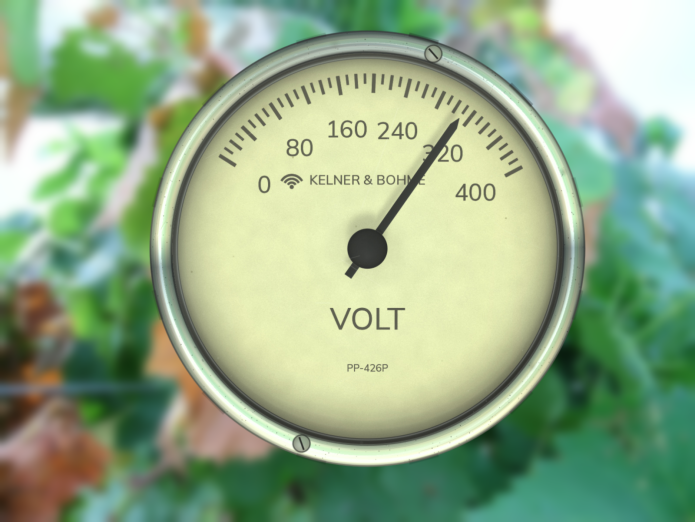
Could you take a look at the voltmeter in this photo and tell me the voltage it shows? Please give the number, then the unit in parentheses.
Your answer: 310 (V)
